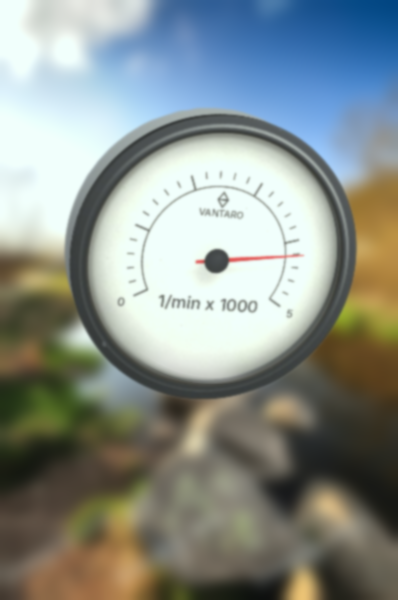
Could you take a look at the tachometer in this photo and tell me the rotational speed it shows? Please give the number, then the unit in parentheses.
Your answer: 4200 (rpm)
